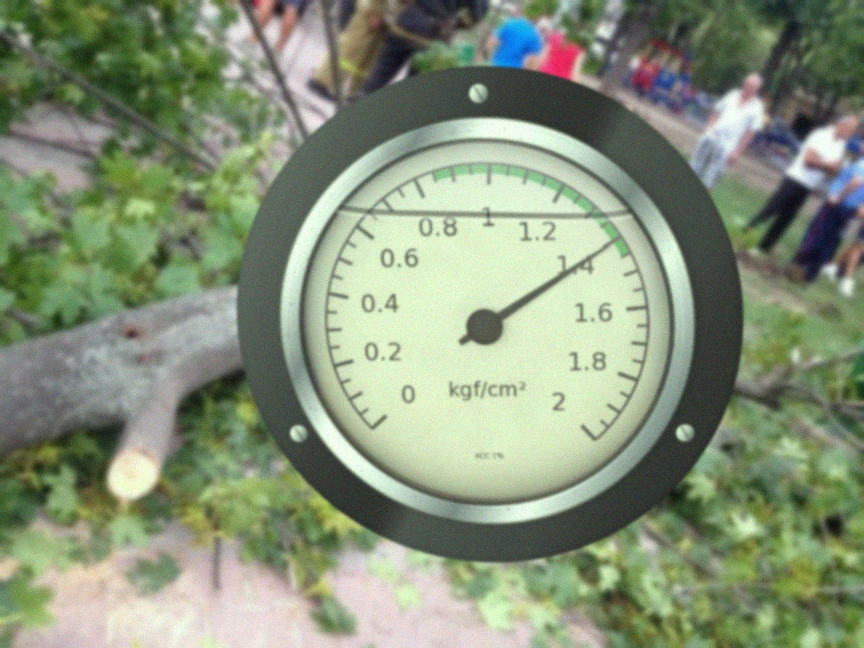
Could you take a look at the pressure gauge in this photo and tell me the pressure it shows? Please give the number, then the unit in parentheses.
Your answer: 1.4 (kg/cm²)
